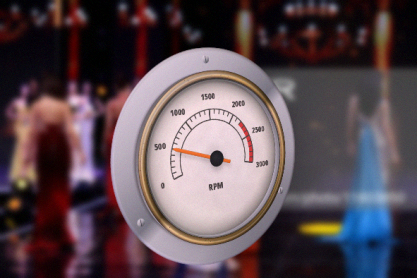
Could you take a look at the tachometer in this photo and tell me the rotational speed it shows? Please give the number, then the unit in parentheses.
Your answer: 500 (rpm)
